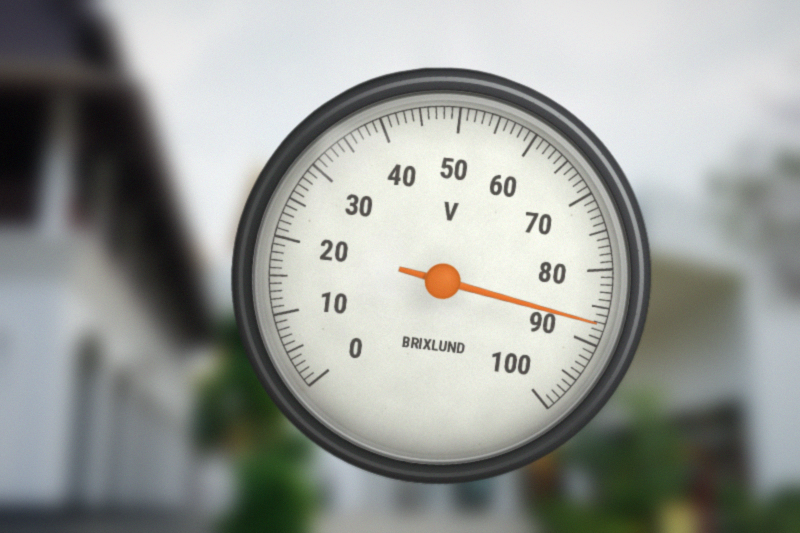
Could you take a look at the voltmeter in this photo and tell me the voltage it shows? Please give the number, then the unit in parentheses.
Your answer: 87 (V)
